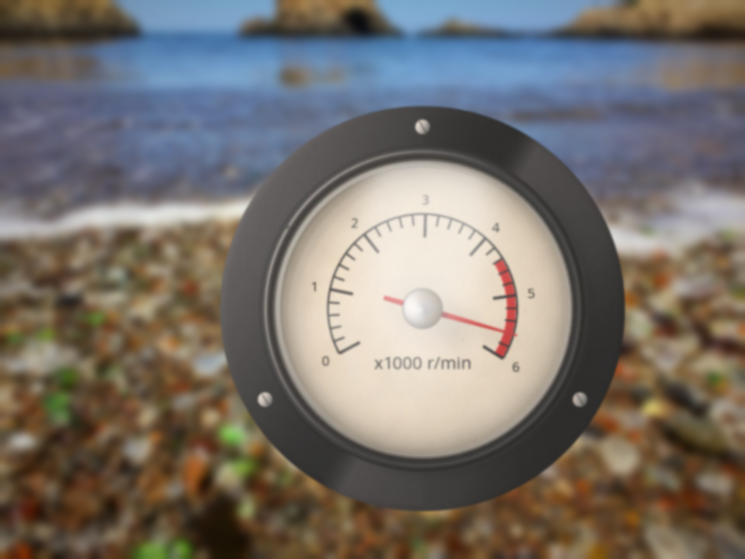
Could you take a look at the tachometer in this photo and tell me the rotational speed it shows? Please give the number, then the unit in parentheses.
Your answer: 5600 (rpm)
